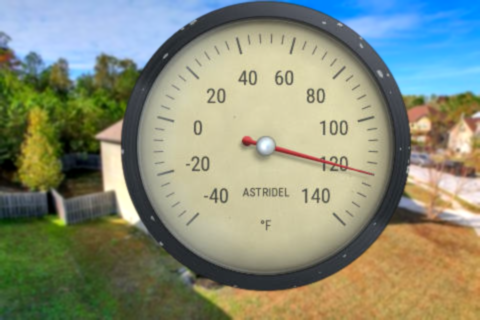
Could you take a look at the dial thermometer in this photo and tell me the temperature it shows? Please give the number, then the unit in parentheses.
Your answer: 120 (°F)
